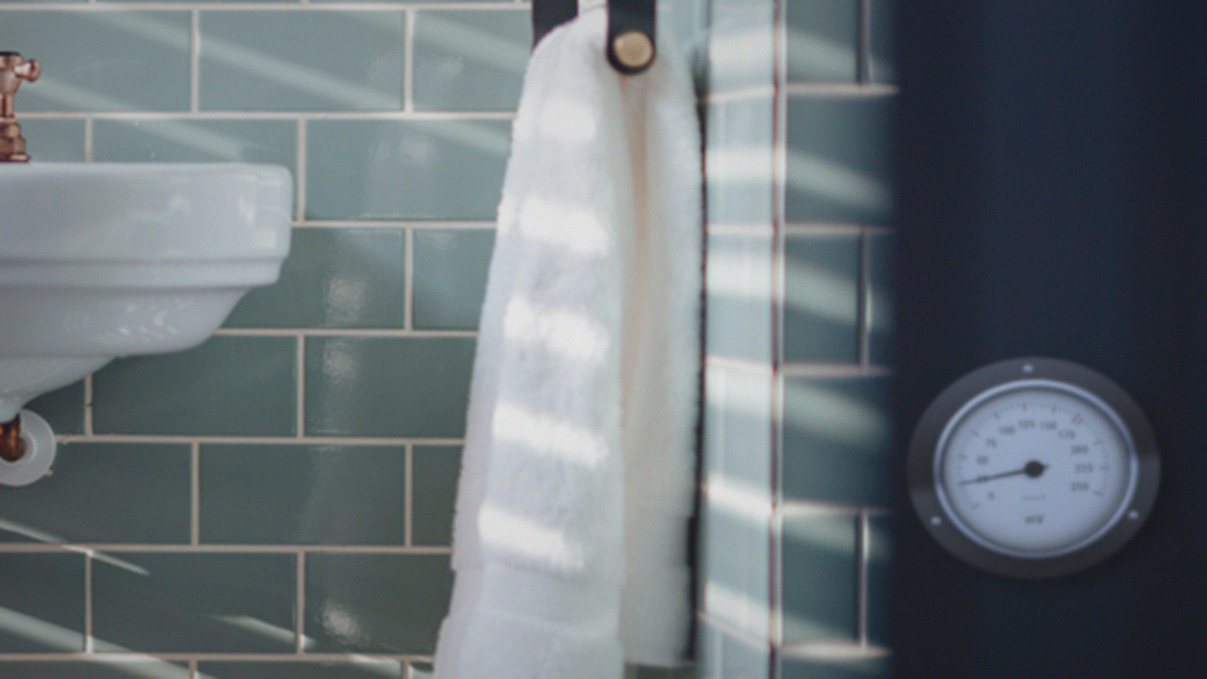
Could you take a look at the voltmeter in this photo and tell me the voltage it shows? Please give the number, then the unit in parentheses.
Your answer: 25 (mV)
